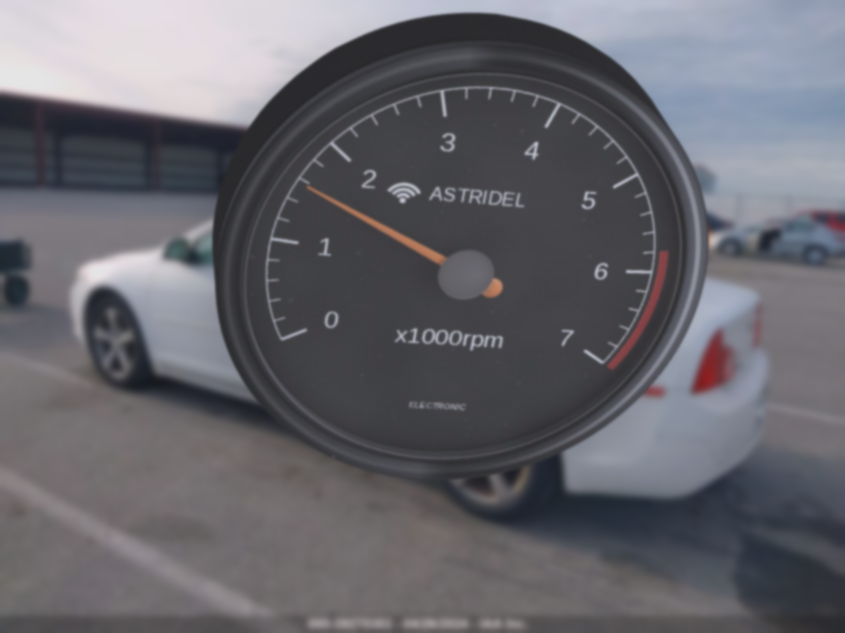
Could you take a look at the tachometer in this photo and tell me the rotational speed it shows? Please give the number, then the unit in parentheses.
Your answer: 1600 (rpm)
